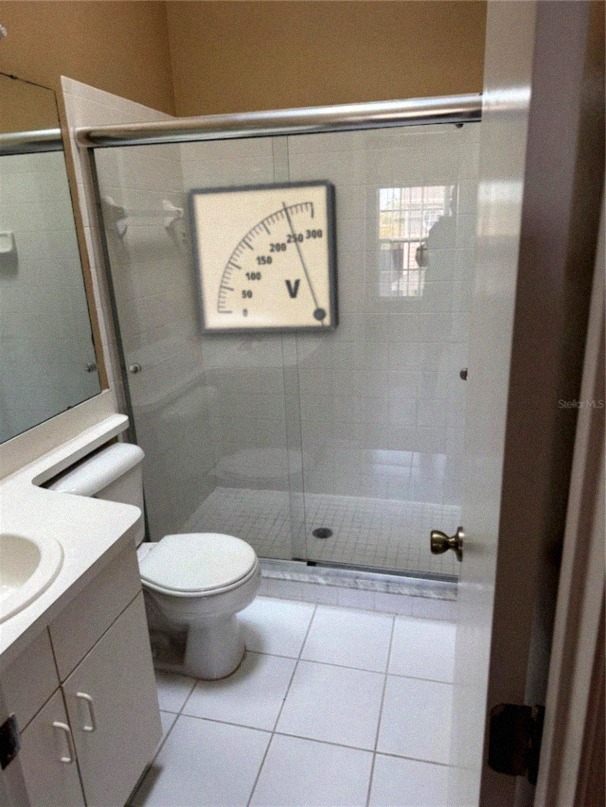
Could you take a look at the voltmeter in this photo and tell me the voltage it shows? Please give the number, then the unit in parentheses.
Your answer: 250 (V)
